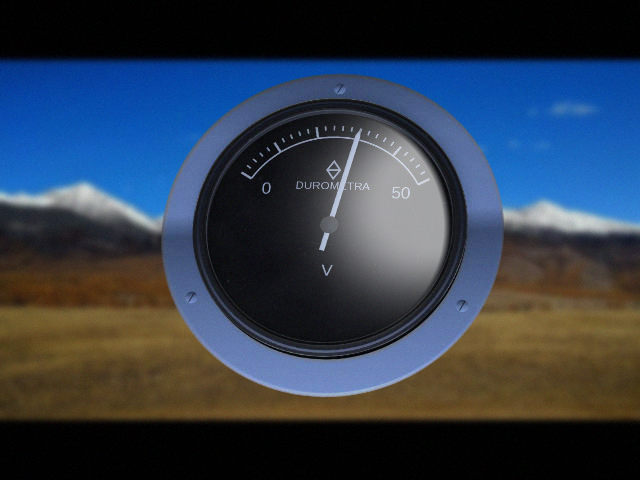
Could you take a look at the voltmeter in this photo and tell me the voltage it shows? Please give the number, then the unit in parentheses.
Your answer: 30 (V)
